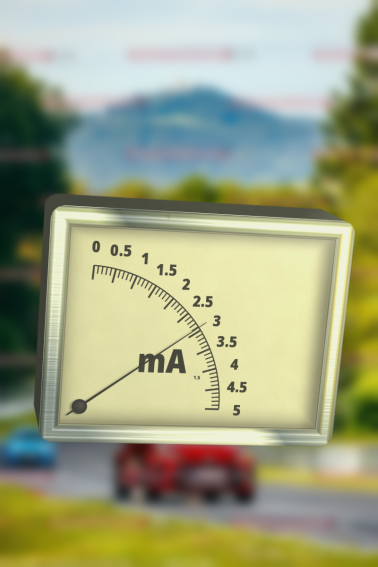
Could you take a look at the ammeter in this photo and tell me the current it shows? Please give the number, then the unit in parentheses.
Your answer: 2.9 (mA)
